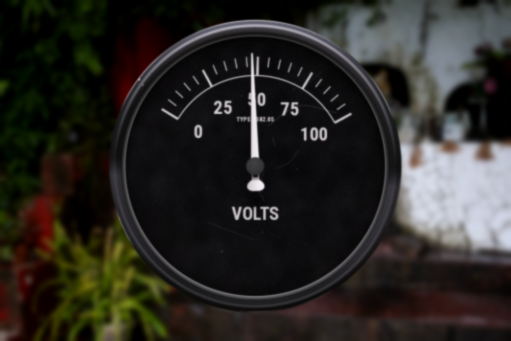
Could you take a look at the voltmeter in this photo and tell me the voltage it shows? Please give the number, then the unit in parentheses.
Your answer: 47.5 (V)
